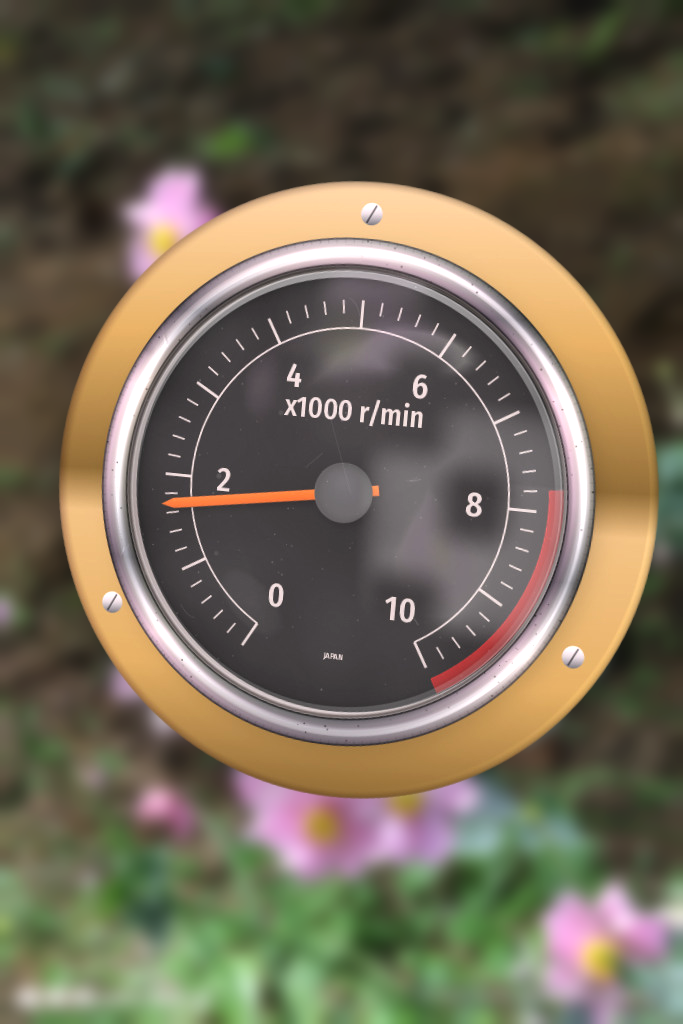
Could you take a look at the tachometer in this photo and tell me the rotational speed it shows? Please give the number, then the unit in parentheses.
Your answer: 1700 (rpm)
